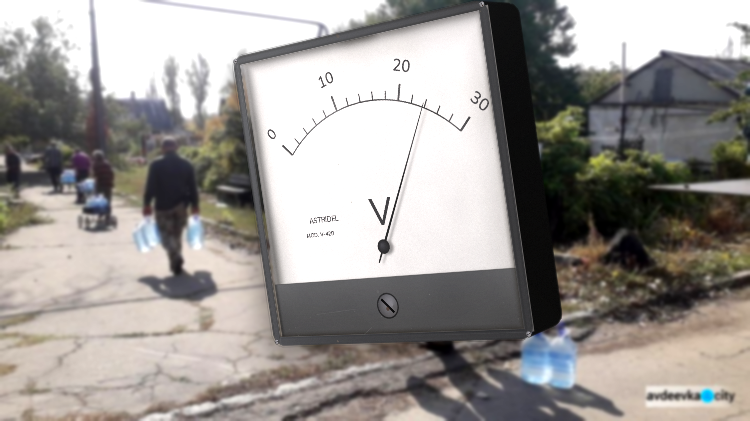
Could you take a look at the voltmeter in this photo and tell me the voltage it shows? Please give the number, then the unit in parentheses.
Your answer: 24 (V)
